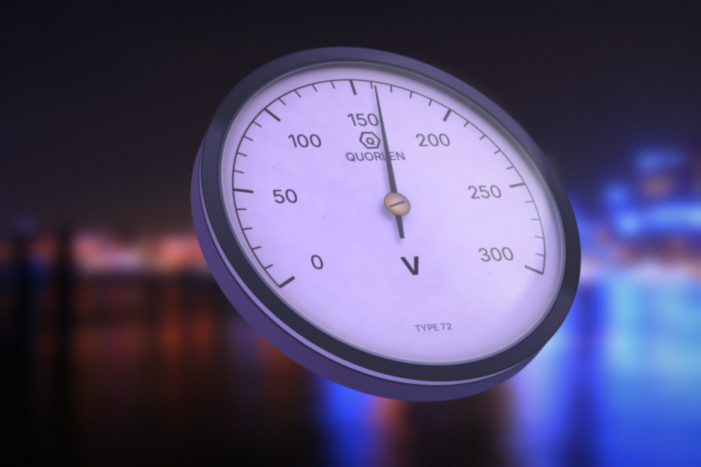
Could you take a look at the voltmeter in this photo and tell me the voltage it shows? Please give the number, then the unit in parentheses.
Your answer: 160 (V)
